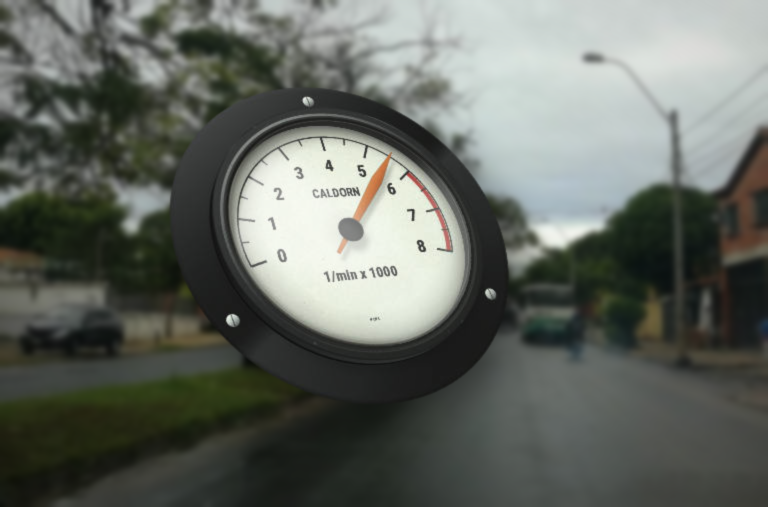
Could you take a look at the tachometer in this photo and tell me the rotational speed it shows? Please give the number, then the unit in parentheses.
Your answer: 5500 (rpm)
